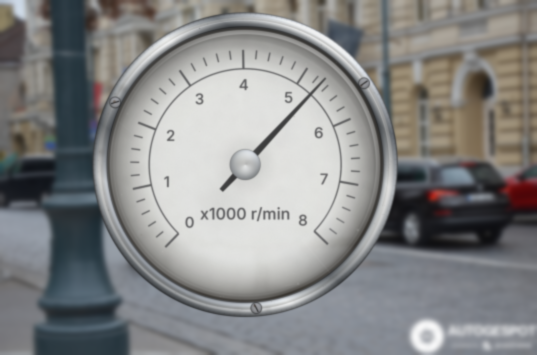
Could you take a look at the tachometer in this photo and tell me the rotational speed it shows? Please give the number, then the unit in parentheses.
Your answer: 5300 (rpm)
